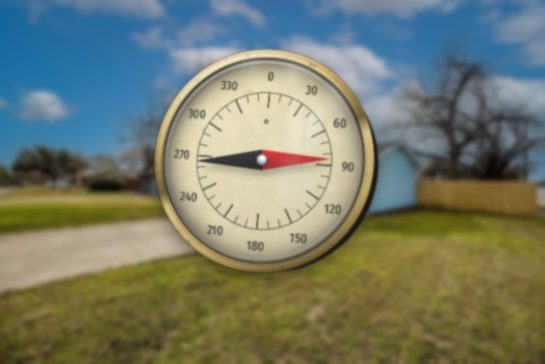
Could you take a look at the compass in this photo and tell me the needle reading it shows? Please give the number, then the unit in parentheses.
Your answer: 85 (°)
